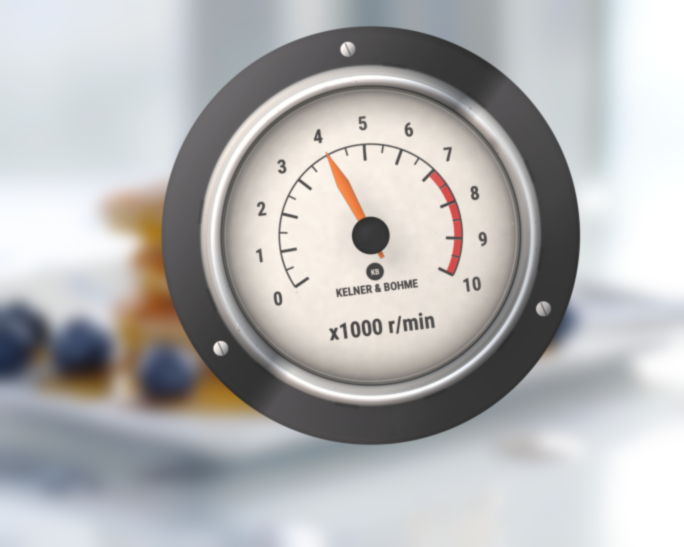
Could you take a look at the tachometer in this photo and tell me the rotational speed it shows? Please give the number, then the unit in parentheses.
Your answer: 4000 (rpm)
